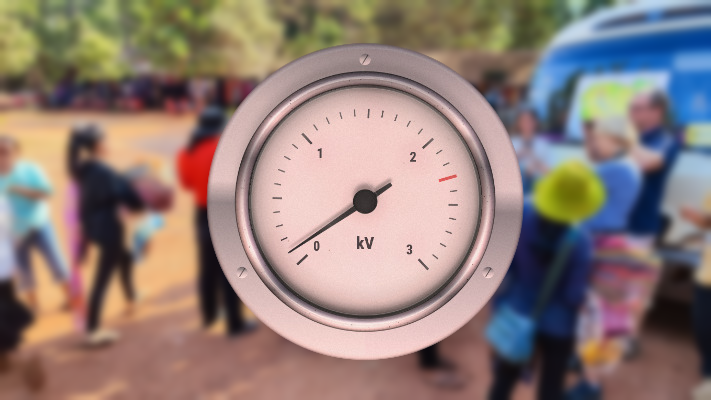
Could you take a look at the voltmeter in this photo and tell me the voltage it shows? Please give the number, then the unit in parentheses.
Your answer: 0.1 (kV)
